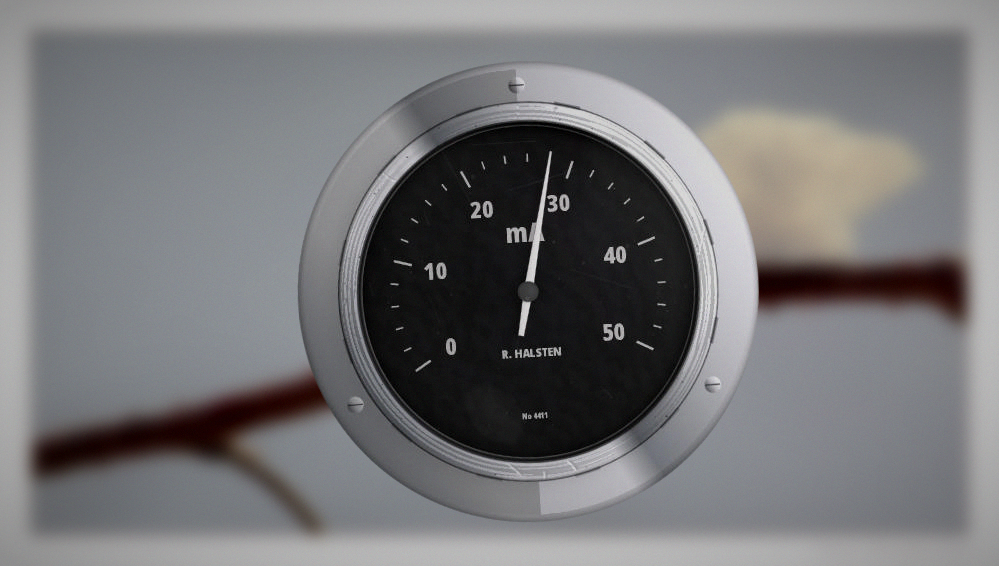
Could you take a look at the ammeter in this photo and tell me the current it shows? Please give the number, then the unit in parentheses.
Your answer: 28 (mA)
